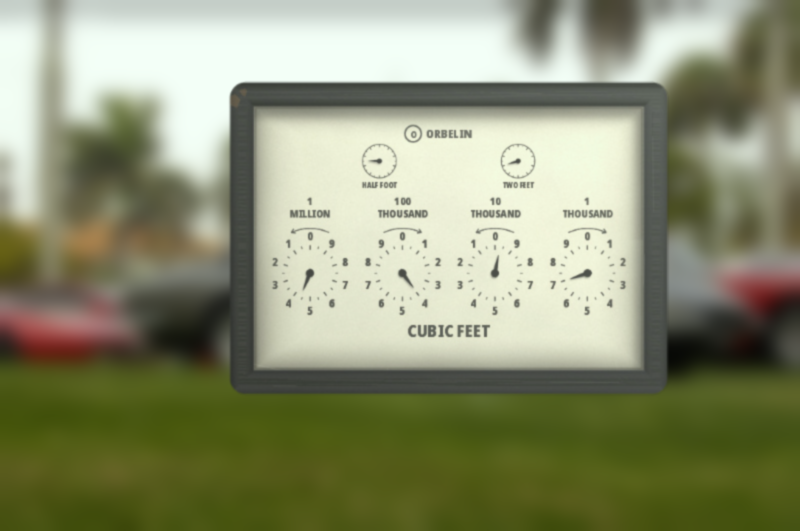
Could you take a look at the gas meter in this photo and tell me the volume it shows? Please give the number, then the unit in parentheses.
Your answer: 439700 (ft³)
